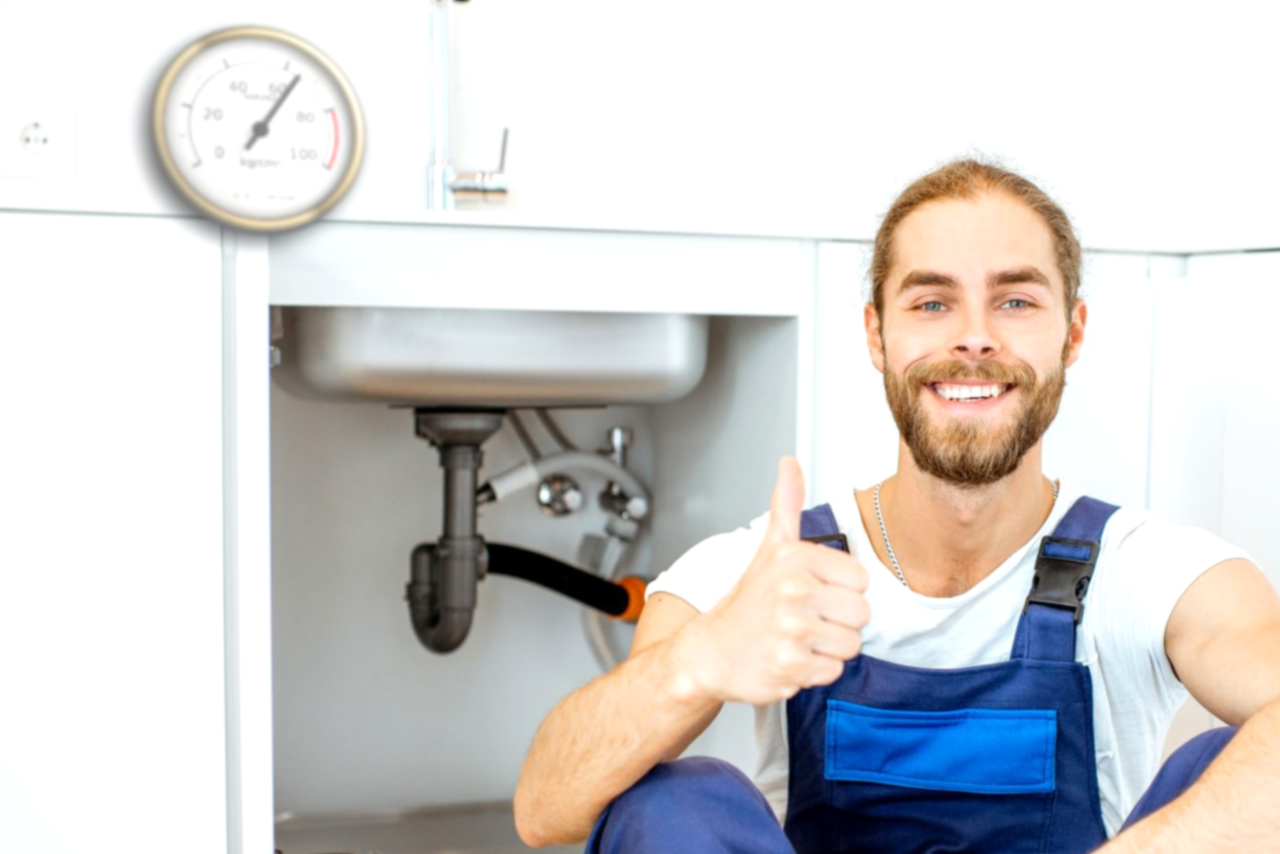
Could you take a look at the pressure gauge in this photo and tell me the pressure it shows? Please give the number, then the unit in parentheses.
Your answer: 65 (kg/cm²)
